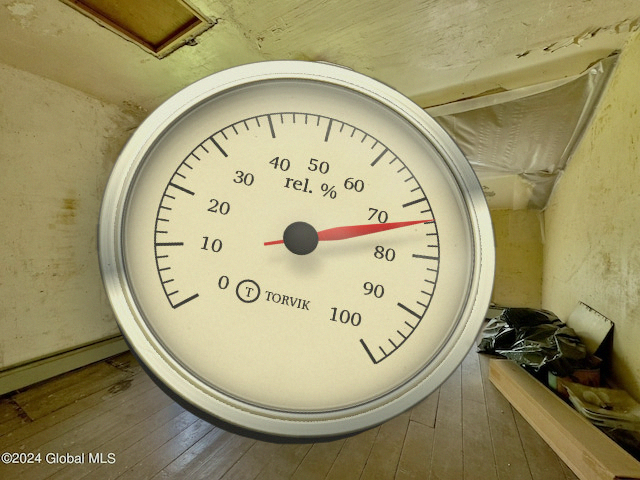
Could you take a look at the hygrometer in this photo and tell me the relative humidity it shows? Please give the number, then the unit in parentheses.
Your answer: 74 (%)
